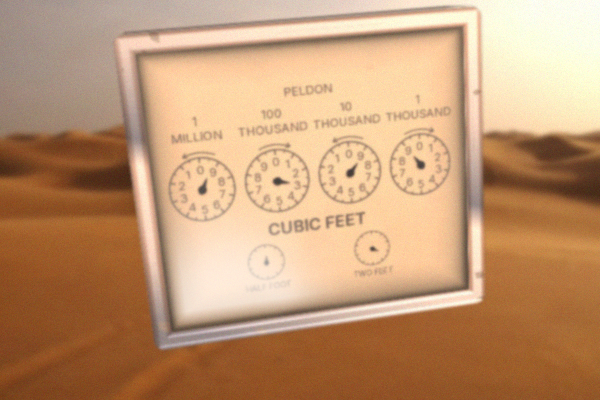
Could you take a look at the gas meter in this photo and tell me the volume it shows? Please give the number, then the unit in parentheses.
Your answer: 928900 (ft³)
